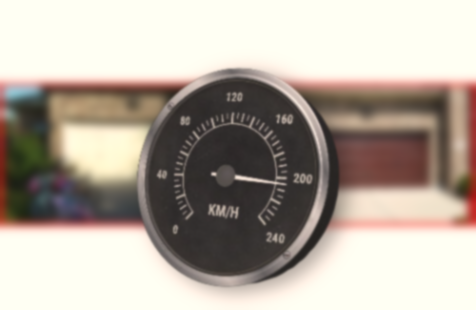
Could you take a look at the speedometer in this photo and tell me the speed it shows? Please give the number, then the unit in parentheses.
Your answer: 205 (km/h)
